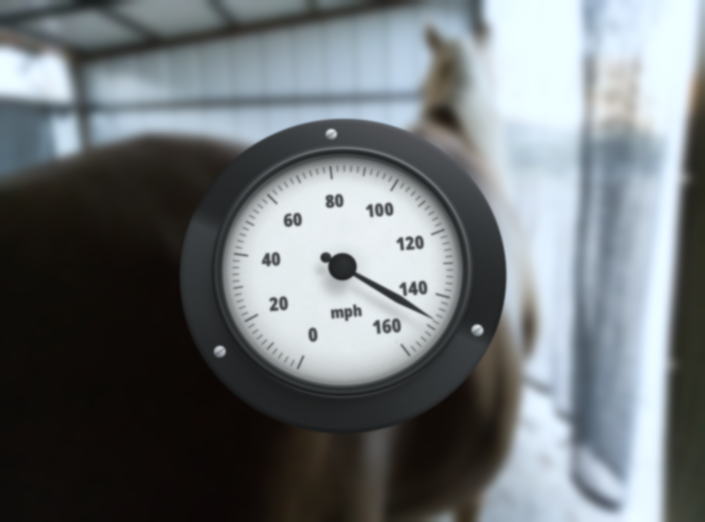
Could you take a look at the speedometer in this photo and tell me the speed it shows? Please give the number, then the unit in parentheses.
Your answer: 148 (mph)
